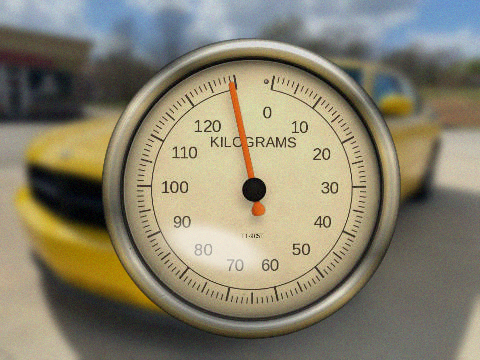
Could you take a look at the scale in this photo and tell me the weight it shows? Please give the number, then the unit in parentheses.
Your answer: 129 (kg)
